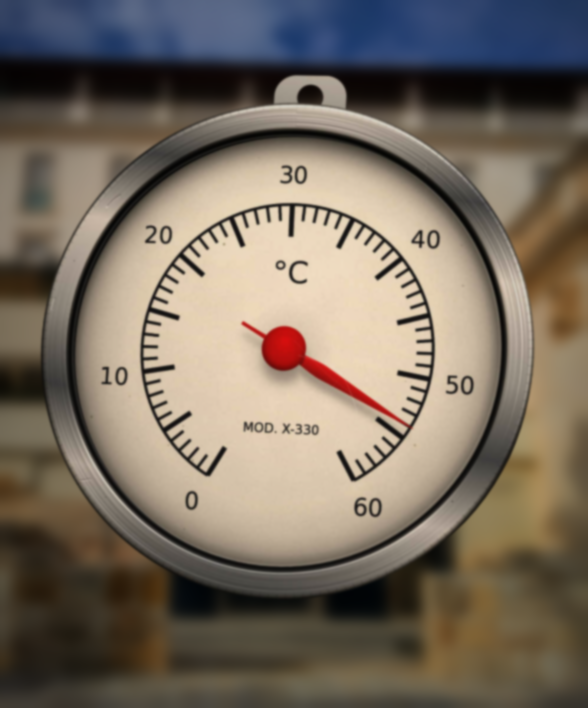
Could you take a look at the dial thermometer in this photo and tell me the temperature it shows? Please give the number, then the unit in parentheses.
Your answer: 54 (°C)
